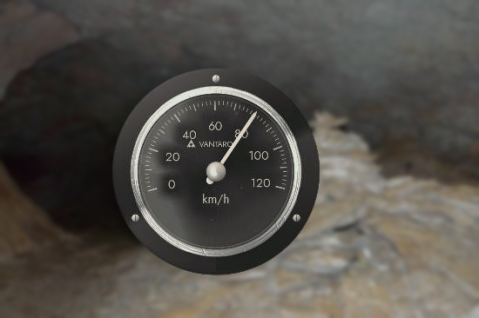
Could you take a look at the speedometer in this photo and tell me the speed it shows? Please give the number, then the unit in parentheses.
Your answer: 80 (km/h)
